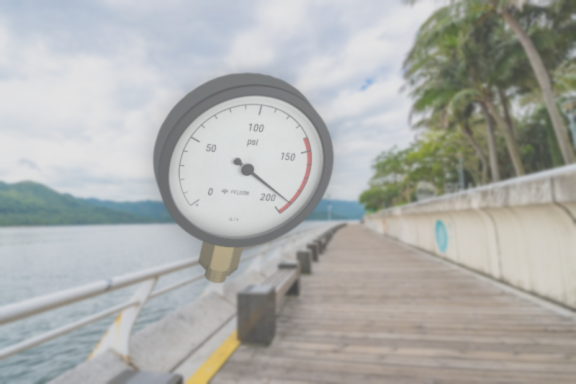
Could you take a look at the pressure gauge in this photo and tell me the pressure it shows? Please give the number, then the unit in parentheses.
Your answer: 190 (psi)
